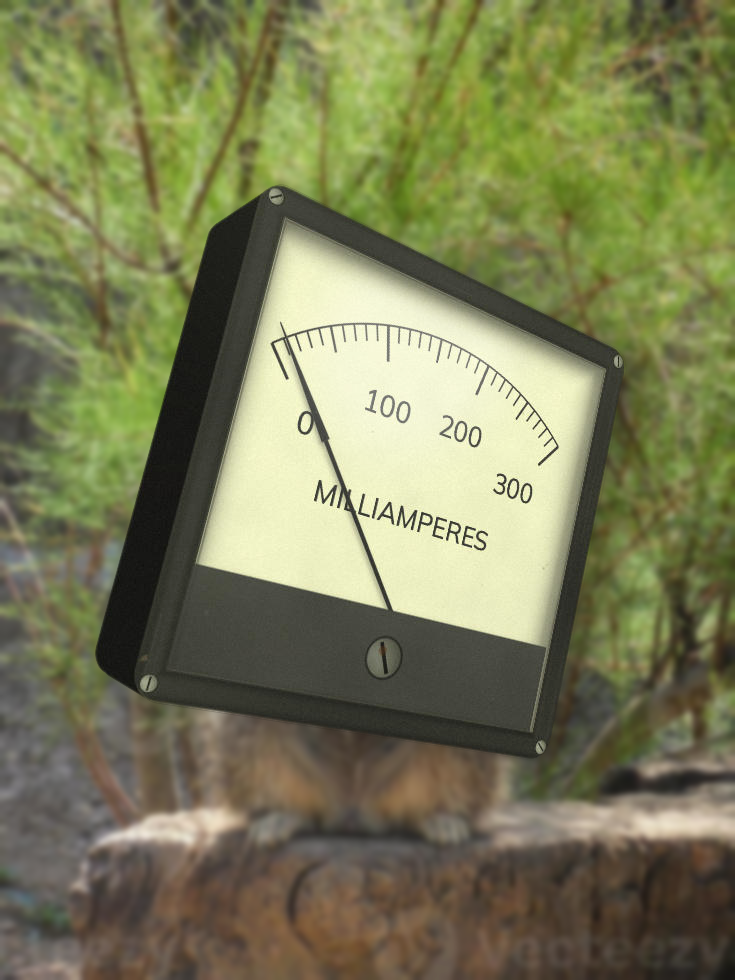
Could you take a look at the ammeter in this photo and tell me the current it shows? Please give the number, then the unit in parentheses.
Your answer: 10 (mA)
